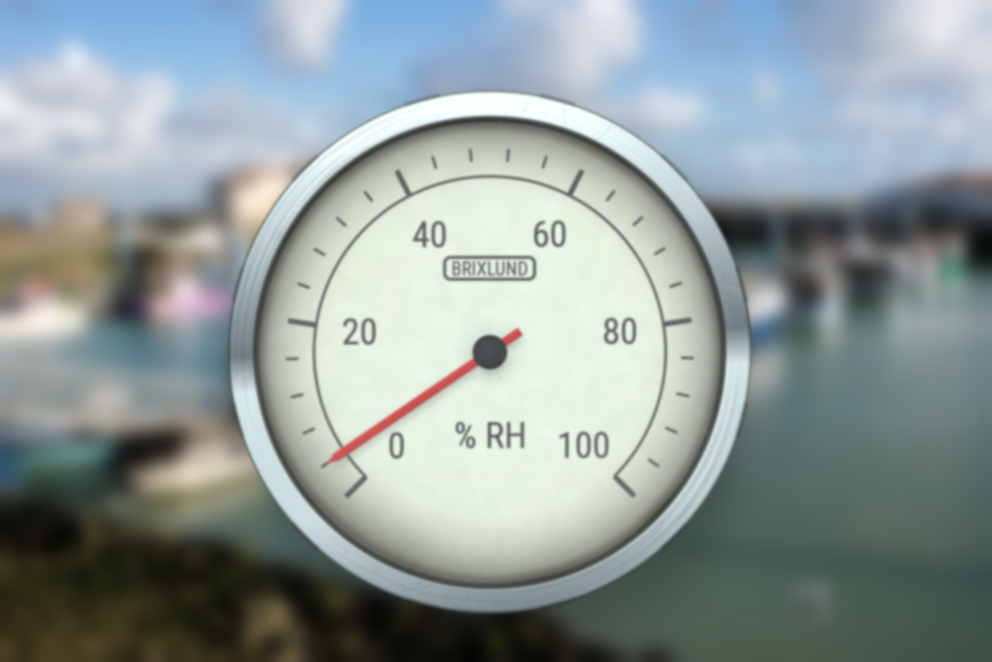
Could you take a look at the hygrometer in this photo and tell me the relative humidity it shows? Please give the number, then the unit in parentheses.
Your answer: 4 (%)
